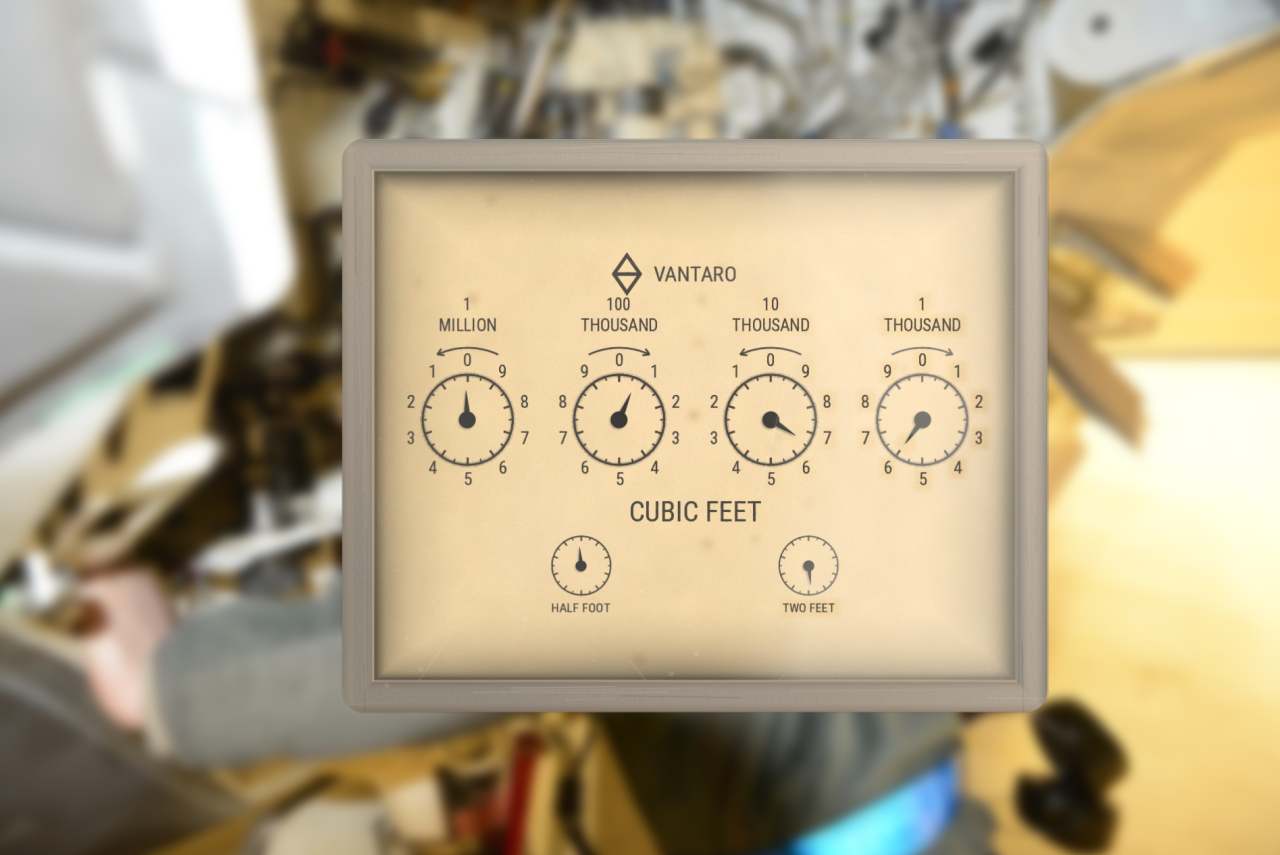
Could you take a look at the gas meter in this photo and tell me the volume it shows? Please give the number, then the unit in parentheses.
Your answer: 6600 (ft³)
